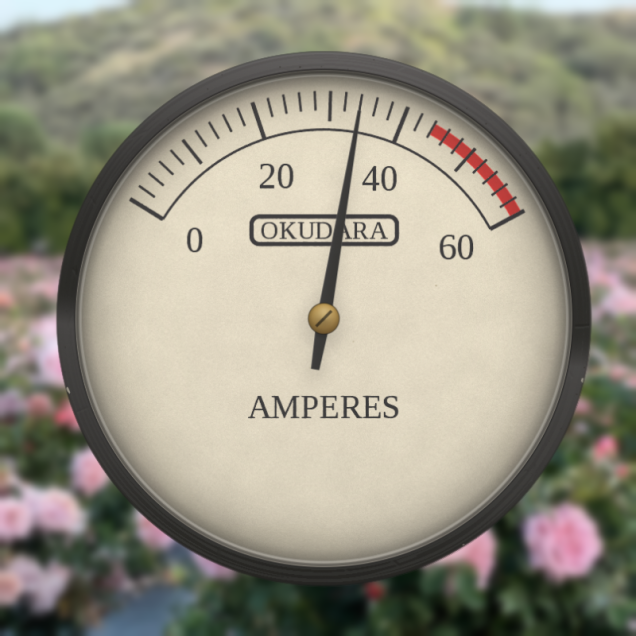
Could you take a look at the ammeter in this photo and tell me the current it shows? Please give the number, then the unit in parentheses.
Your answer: 34 (A)
